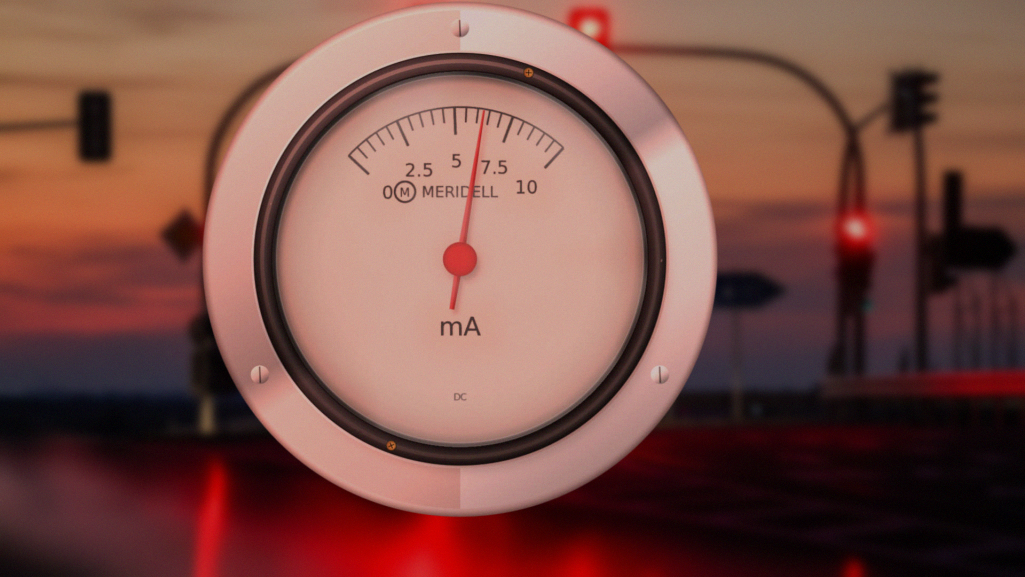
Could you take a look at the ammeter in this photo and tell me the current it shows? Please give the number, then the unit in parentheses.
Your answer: 6.25 (mA)
